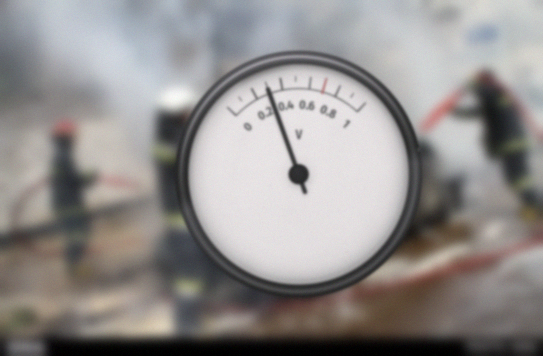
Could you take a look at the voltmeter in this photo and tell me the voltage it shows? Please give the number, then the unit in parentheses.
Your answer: 0.3 (V)
